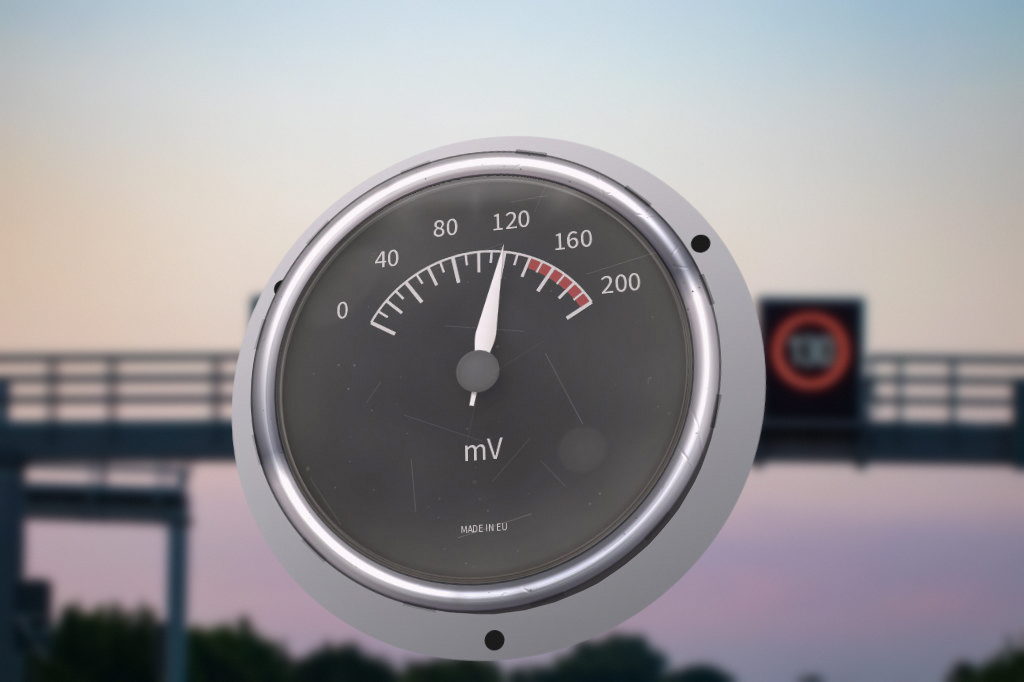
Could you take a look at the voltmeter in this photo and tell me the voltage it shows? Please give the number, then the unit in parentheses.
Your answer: 120 (mV)
